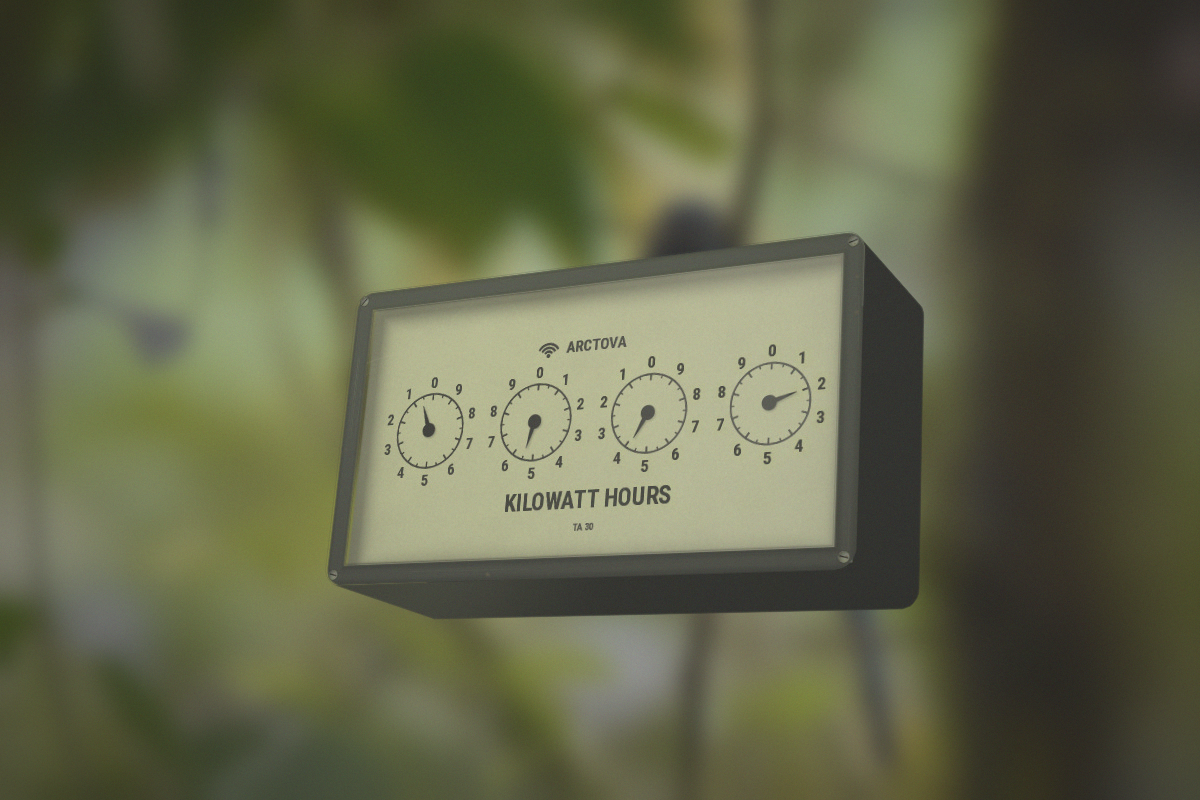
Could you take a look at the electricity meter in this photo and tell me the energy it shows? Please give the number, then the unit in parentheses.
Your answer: 542 (kWh)
